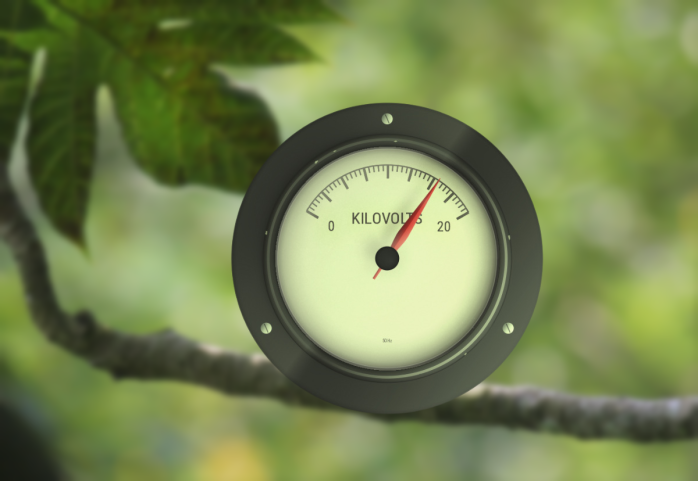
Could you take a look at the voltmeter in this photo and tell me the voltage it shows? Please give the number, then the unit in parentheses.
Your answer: 15.5 (kV)
